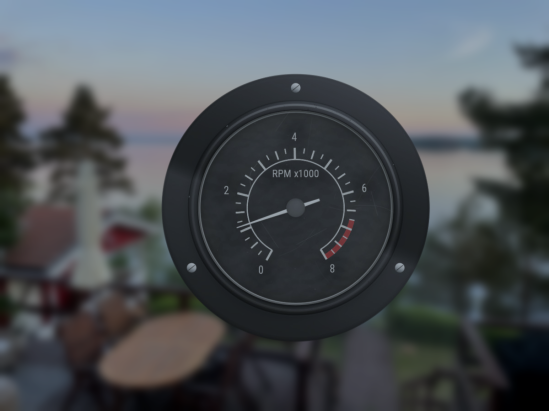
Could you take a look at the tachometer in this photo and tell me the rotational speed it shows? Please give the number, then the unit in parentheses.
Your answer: 1125 (rpm)
